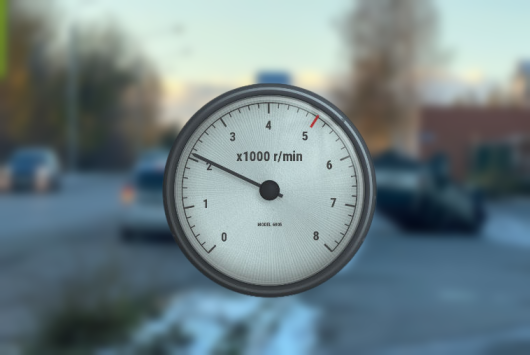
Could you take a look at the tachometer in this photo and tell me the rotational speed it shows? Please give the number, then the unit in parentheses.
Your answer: 2100 (rpm)
